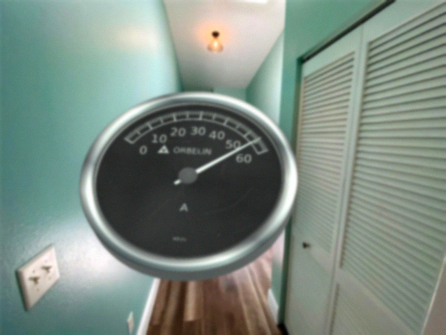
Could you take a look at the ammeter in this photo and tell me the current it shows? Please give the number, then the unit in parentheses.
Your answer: 55 (A)
